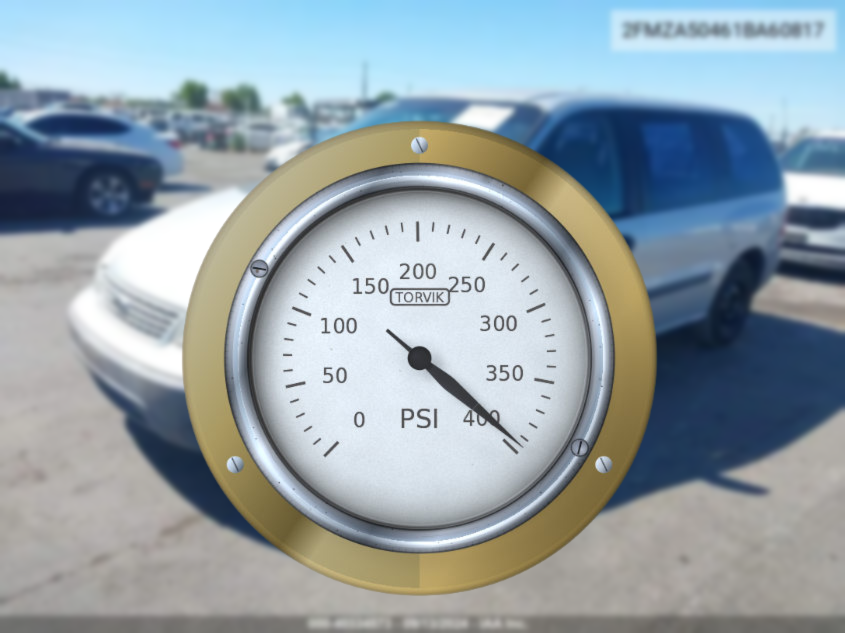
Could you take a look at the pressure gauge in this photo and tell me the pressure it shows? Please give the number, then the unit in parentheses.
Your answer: 395 (psi)
